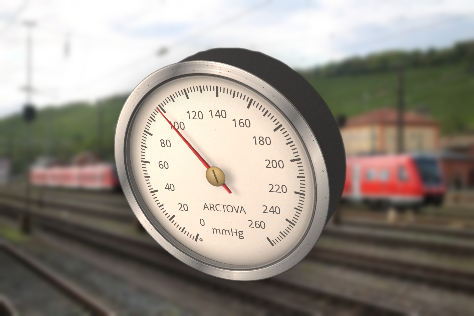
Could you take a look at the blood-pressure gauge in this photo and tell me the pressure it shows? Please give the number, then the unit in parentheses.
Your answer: 100 (mmHg)
